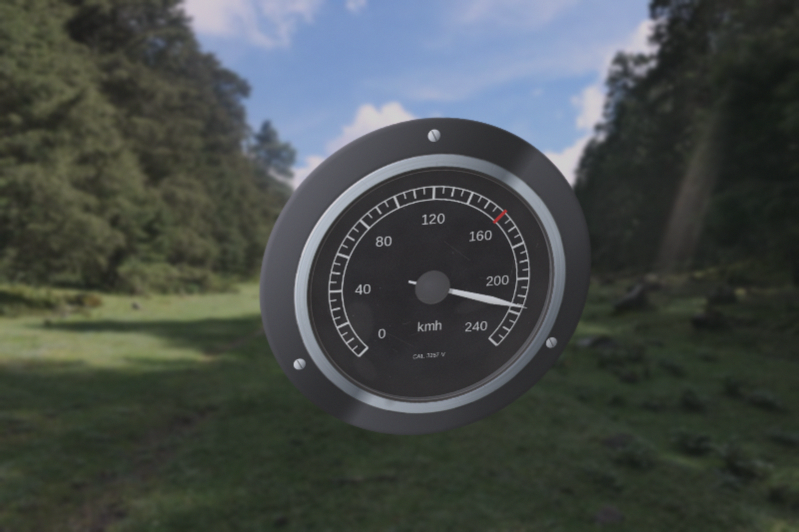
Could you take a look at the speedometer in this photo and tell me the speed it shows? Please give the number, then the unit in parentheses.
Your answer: 215 (km/h)
